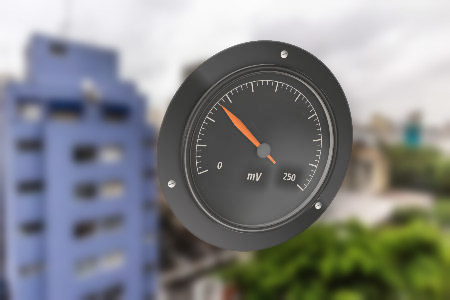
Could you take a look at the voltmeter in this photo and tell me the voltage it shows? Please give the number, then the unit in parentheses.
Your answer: 65 (mV)
